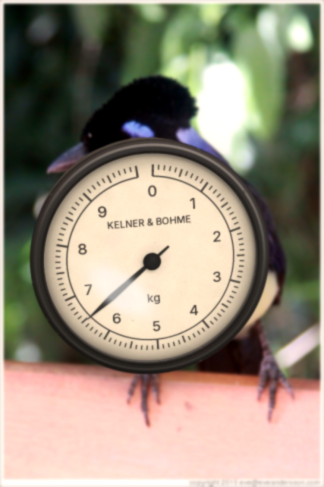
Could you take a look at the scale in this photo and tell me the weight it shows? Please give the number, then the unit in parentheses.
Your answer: 6.5 (kg)
